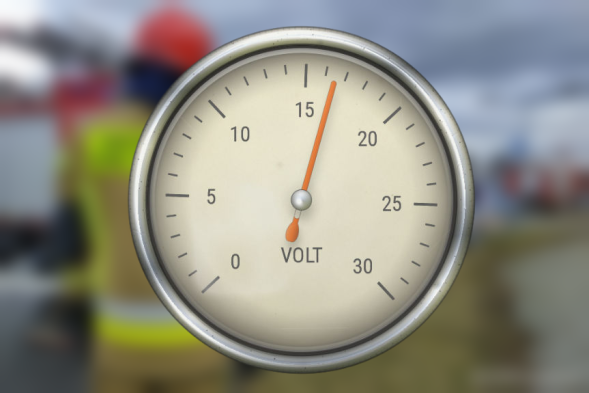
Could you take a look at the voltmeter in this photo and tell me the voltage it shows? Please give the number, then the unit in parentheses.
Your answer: 16.5 (V)
